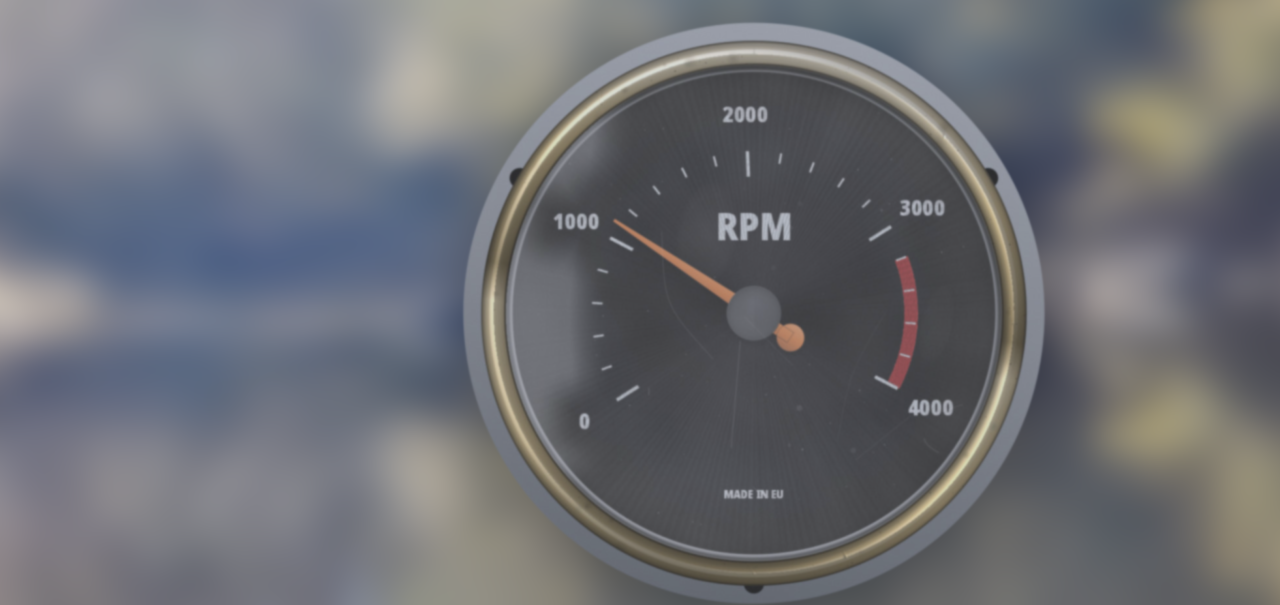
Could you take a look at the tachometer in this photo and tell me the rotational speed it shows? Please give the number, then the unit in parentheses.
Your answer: 1100 (rpm)
